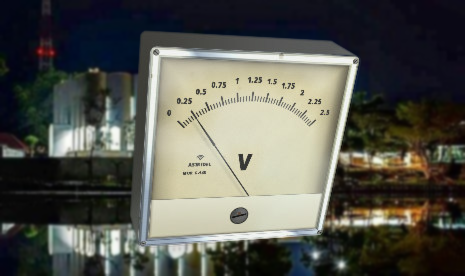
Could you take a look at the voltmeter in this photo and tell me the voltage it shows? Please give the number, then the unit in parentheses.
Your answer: 0.25 (V)
